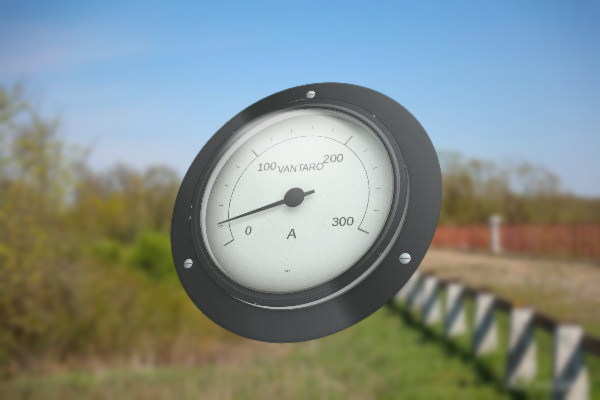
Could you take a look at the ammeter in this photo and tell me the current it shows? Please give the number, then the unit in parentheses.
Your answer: 20 (A)
